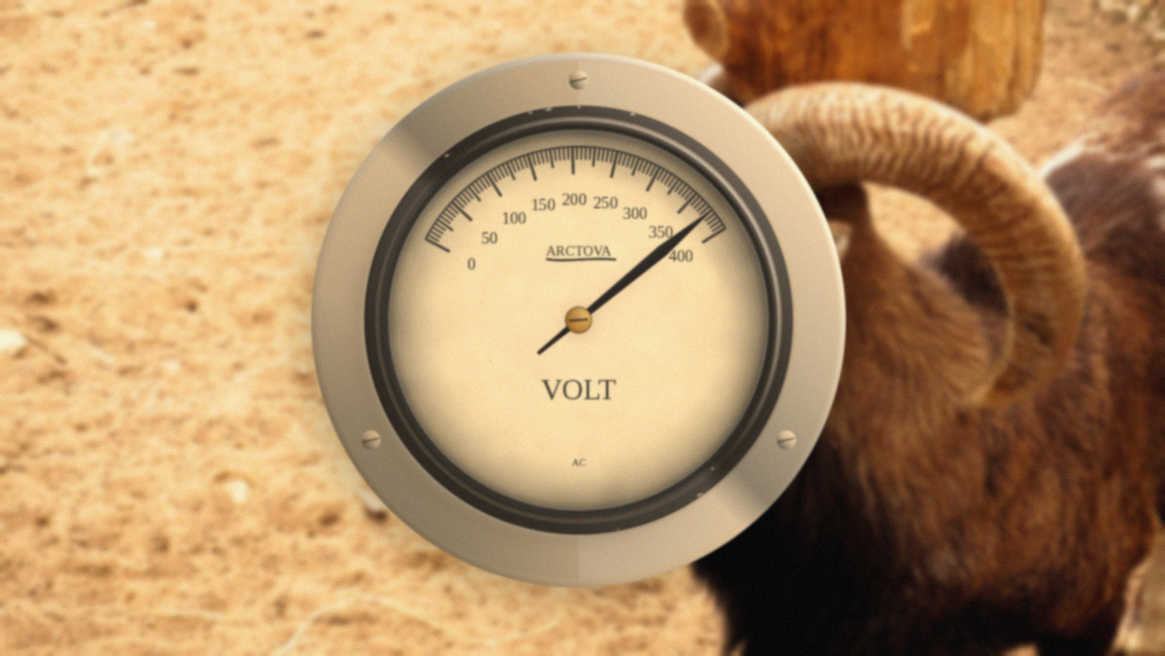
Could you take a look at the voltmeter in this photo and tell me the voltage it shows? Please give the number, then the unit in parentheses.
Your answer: 375 (V)
